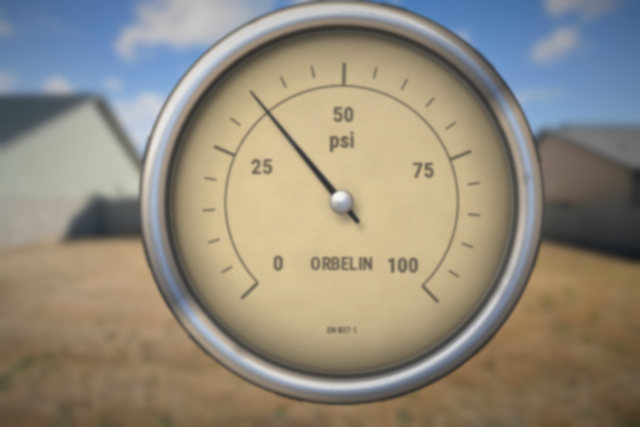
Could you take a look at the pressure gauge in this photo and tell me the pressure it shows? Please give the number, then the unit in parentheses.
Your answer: 35 (psi)
